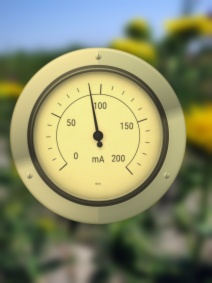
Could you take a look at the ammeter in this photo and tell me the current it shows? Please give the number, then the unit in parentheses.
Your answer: 90 (mA)
